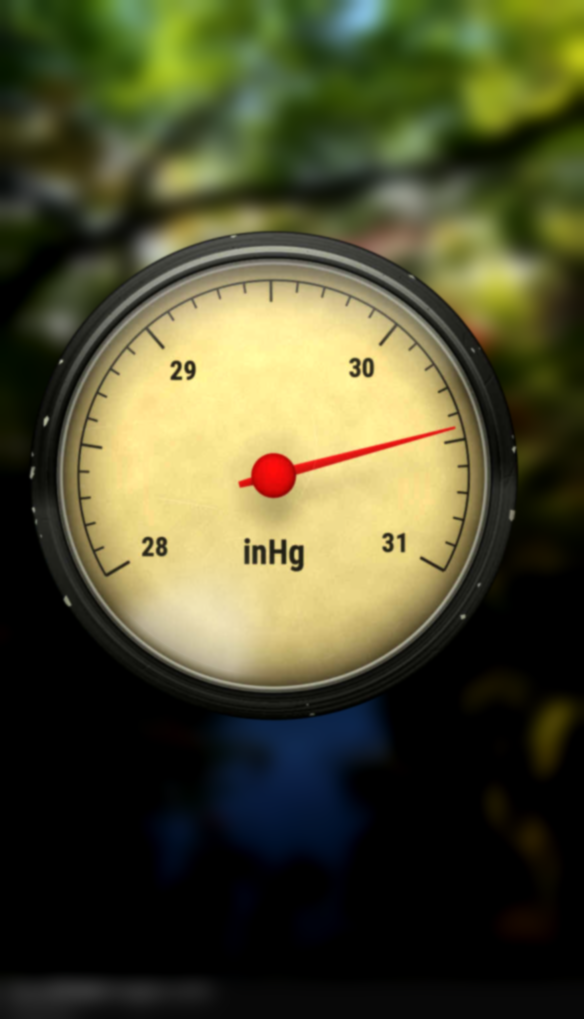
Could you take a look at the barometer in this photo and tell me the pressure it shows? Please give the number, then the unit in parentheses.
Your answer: 30.45 (inHg)
